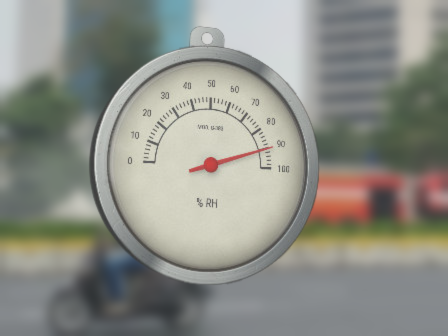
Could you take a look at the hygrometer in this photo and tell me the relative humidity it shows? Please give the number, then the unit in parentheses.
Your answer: 90 (%)
